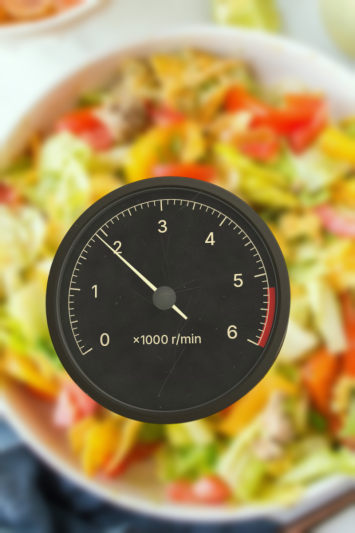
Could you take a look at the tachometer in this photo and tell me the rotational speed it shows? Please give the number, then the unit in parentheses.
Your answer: 1900 (rpm)
